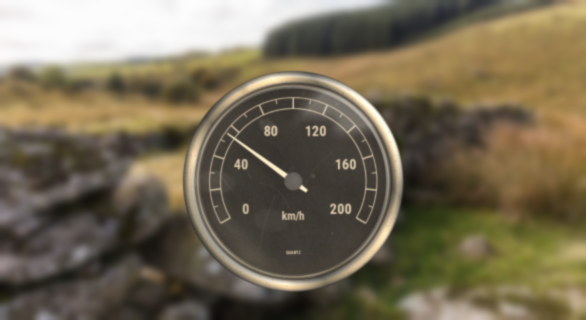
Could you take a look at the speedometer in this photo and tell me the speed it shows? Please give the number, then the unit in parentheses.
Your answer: 55 (km/h)
